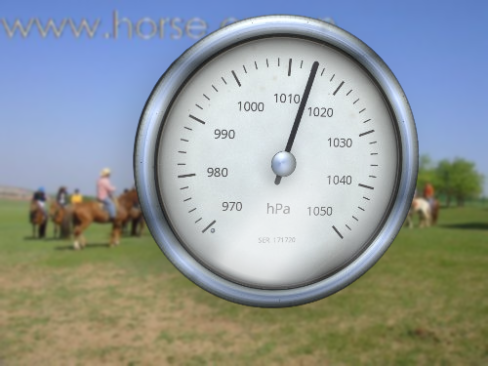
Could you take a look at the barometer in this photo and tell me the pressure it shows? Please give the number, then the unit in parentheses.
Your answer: 1014 (hPa)
